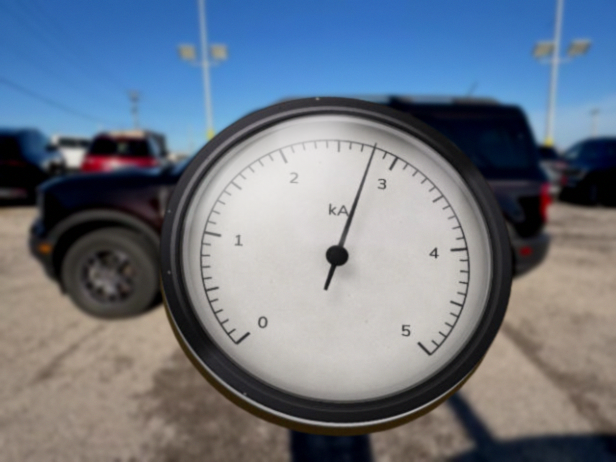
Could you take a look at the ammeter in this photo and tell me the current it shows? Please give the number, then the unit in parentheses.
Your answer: 2.8 (kA)
